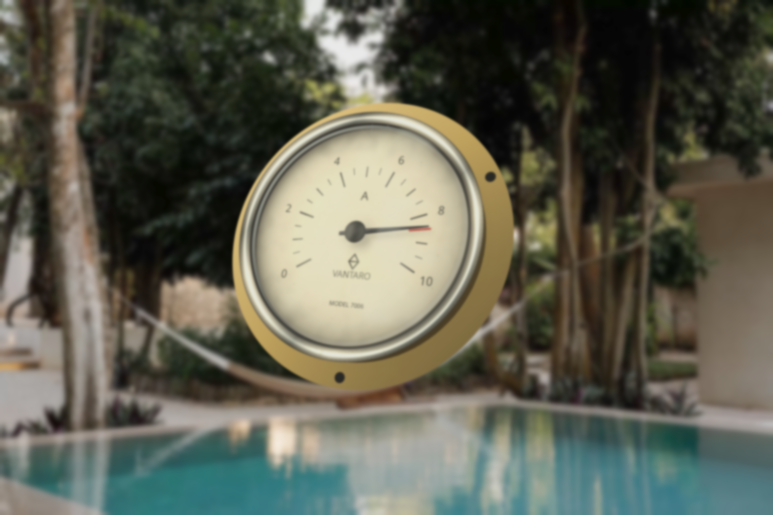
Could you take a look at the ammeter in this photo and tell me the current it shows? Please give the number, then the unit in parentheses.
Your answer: 8.5 (A)
